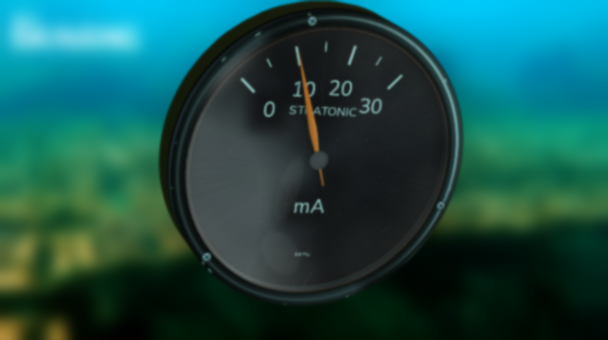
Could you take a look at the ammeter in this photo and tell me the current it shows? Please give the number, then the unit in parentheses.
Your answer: 10 (mA)
